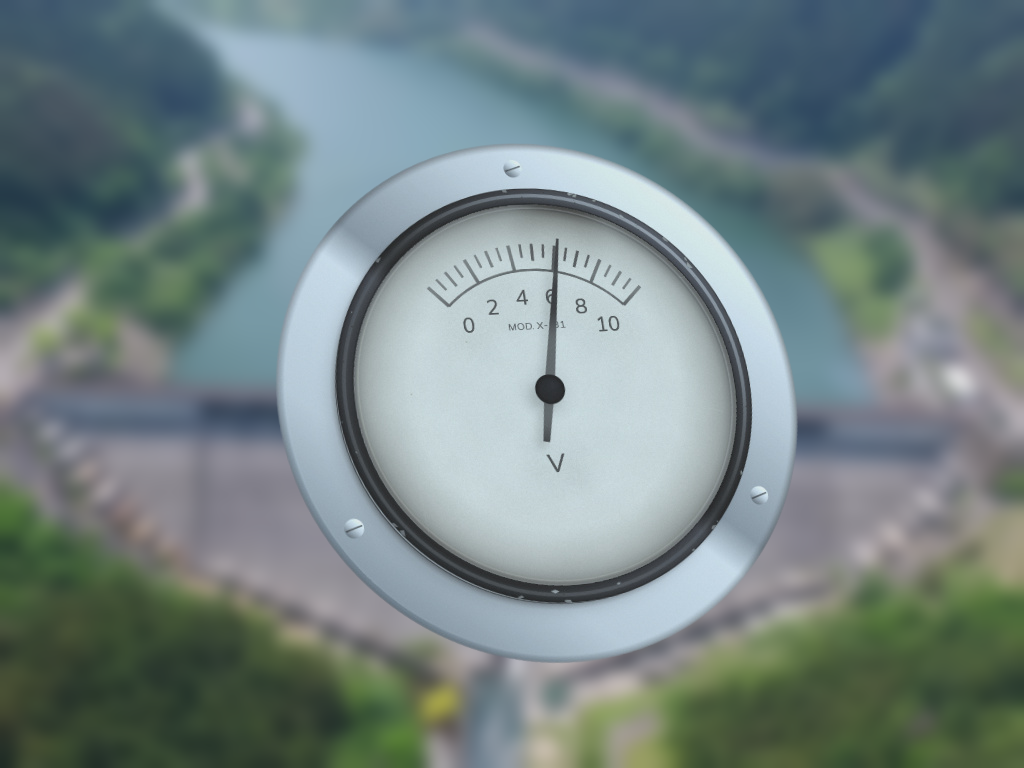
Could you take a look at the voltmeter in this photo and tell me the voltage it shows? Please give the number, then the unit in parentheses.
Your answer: 6 (V)
